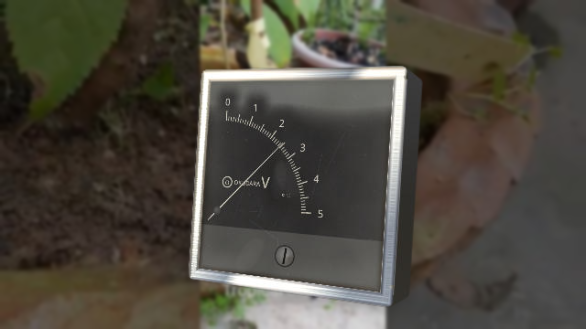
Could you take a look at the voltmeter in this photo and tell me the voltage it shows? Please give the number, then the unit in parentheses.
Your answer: 2.5 (V)
